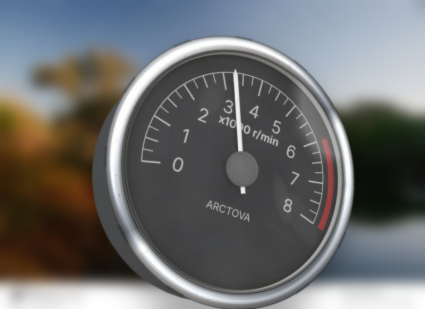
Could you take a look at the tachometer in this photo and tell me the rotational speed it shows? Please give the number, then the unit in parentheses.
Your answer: 3250 (rpm)
